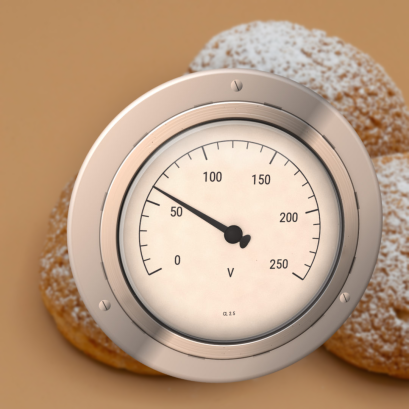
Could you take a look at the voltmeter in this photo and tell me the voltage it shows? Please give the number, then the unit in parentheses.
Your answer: 60 (V)
